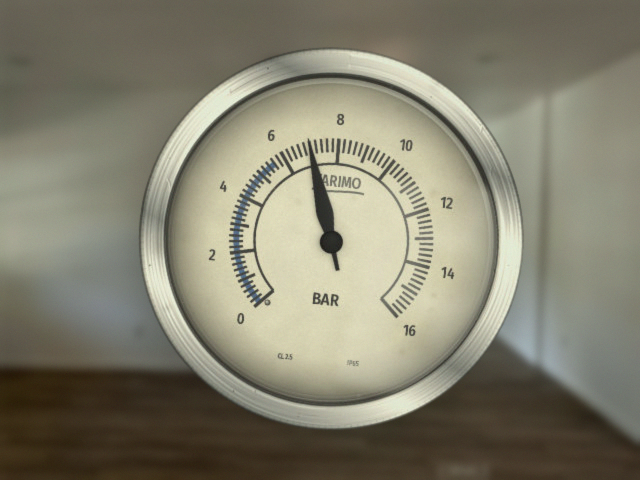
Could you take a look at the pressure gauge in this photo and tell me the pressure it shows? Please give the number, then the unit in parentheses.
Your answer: 7 (bar)
